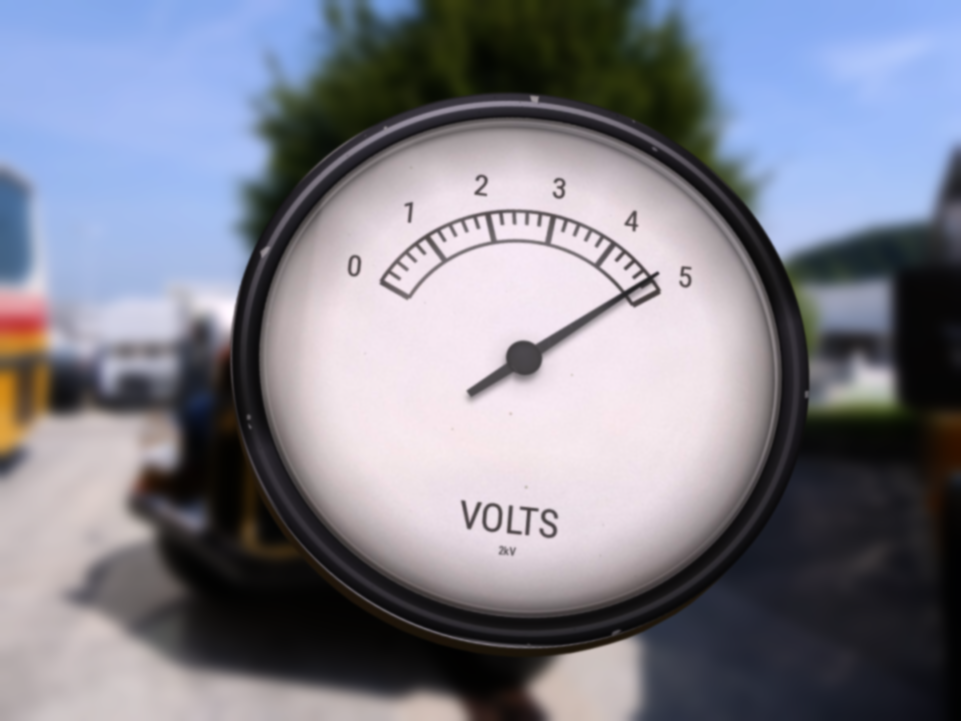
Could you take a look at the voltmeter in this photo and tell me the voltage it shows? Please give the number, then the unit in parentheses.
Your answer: 4.8 (V)
